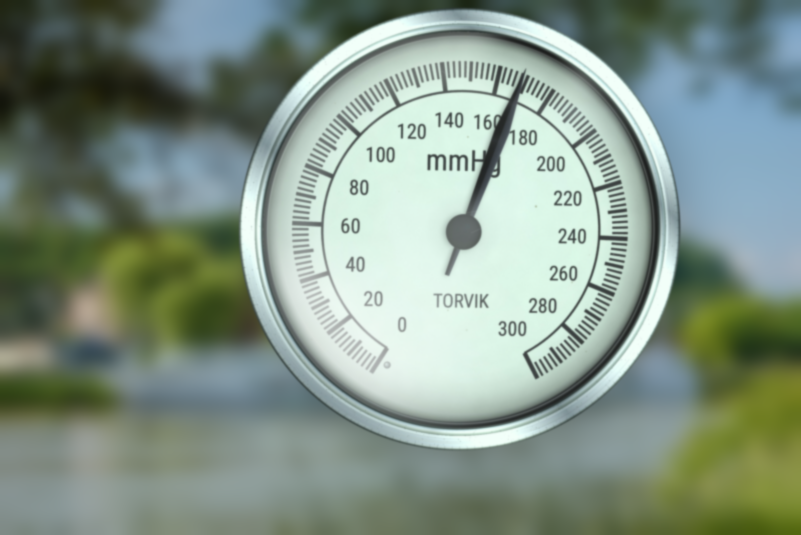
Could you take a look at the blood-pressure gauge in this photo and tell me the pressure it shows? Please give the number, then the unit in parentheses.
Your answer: 168 (mmHg)
